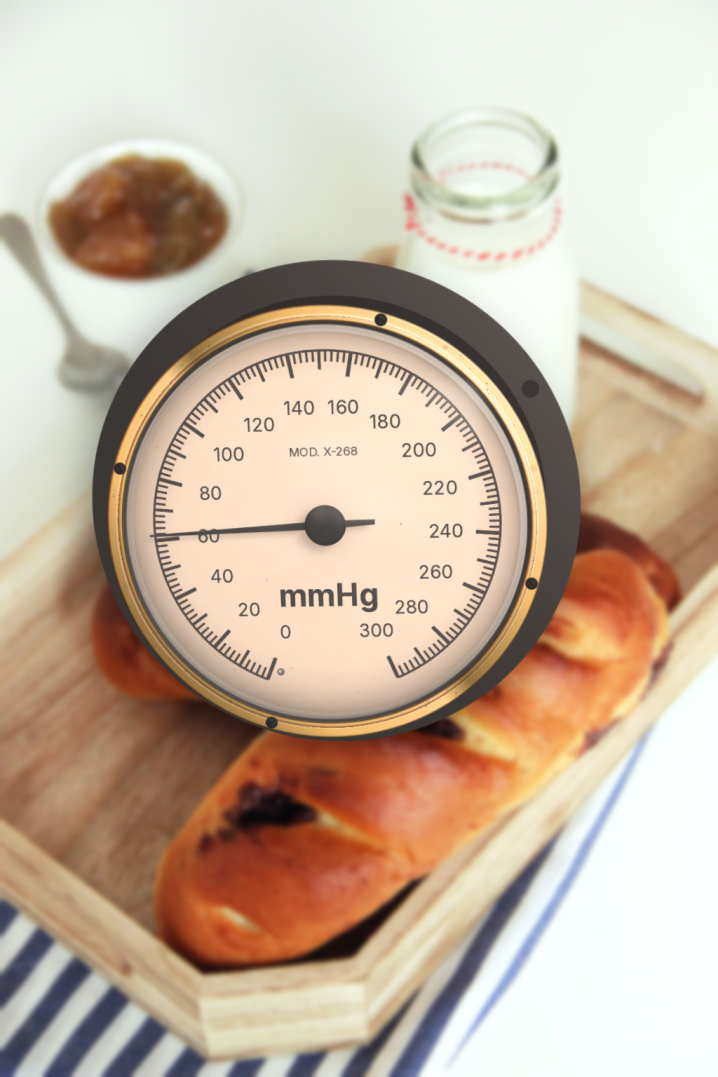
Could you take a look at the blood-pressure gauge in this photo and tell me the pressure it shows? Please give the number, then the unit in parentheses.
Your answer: 62 (mmHg)
